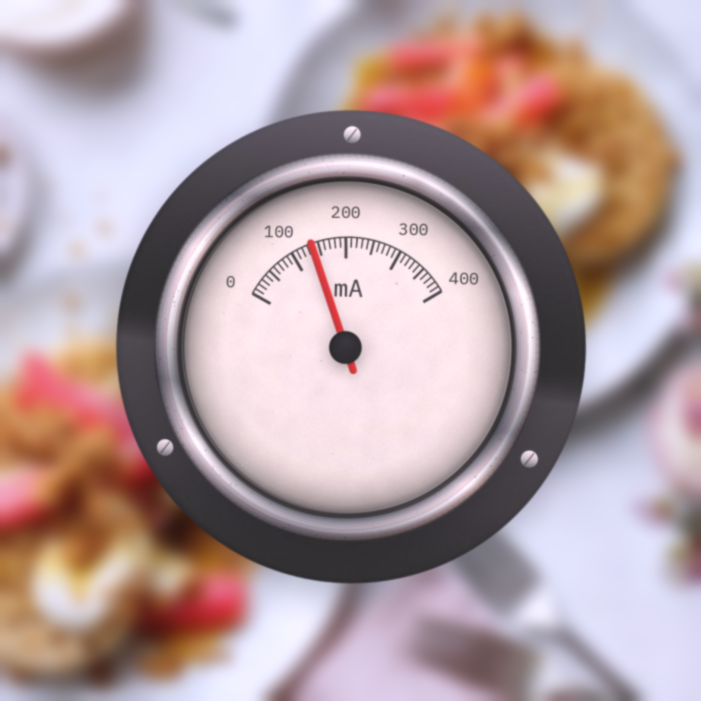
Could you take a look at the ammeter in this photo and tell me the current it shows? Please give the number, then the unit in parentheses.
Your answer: 140 (mA)
